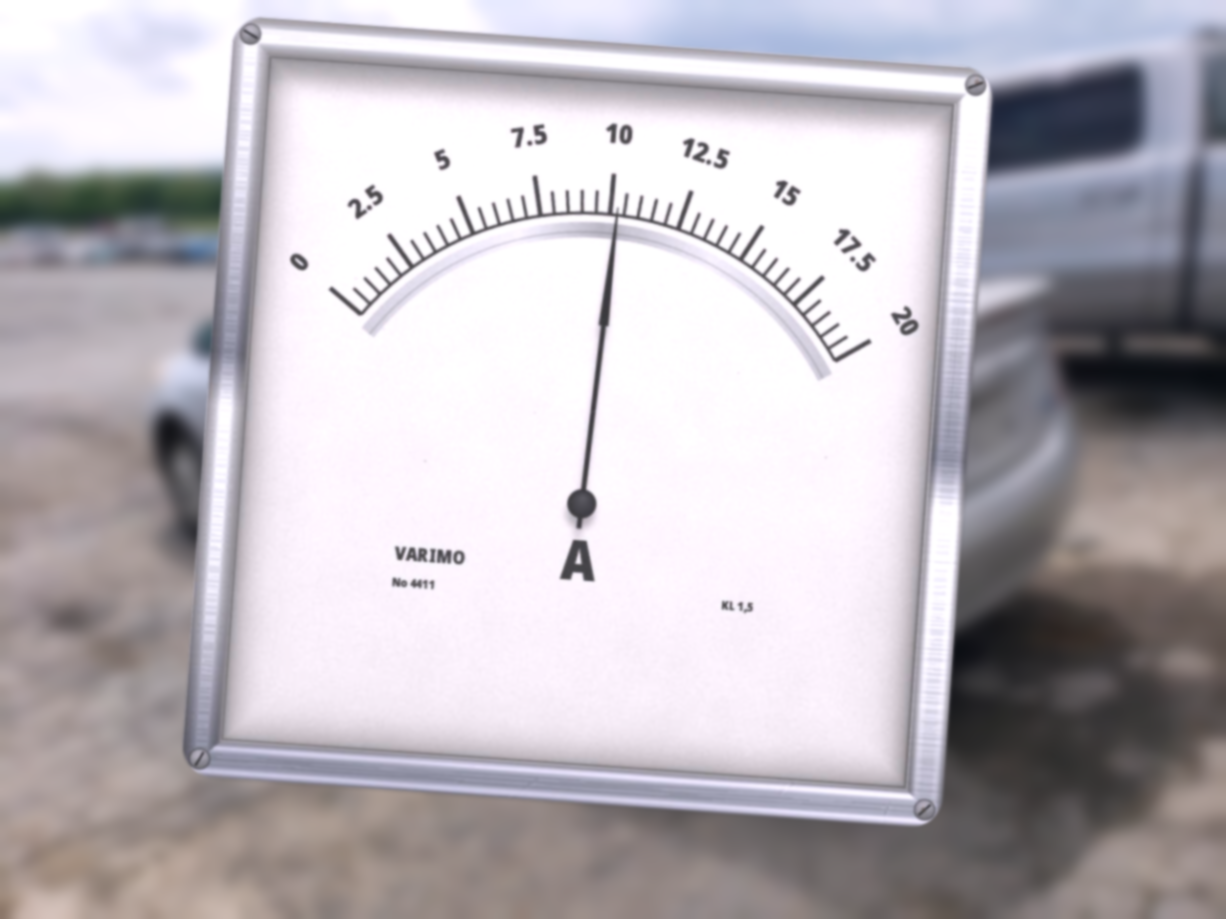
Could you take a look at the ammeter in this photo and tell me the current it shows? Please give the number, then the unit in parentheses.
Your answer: 10.25 (A)
